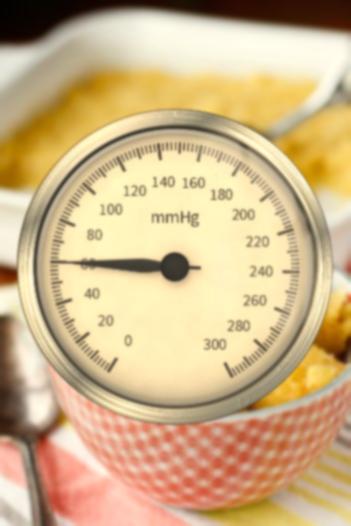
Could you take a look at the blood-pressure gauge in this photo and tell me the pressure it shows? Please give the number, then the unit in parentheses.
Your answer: 60 (mmHg)
